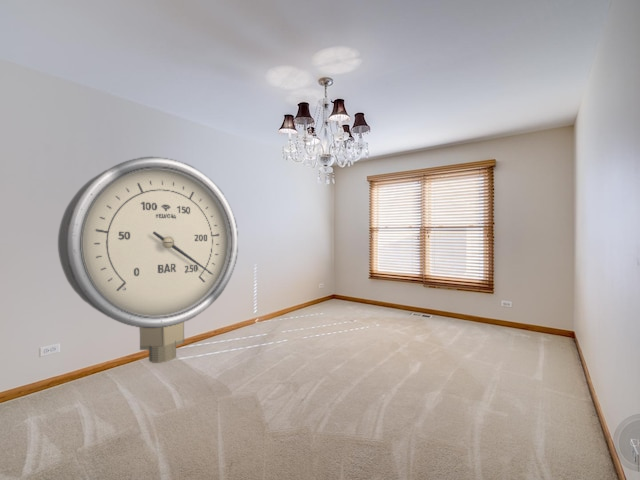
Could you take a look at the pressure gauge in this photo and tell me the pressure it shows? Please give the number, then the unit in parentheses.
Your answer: 240 (bar)
